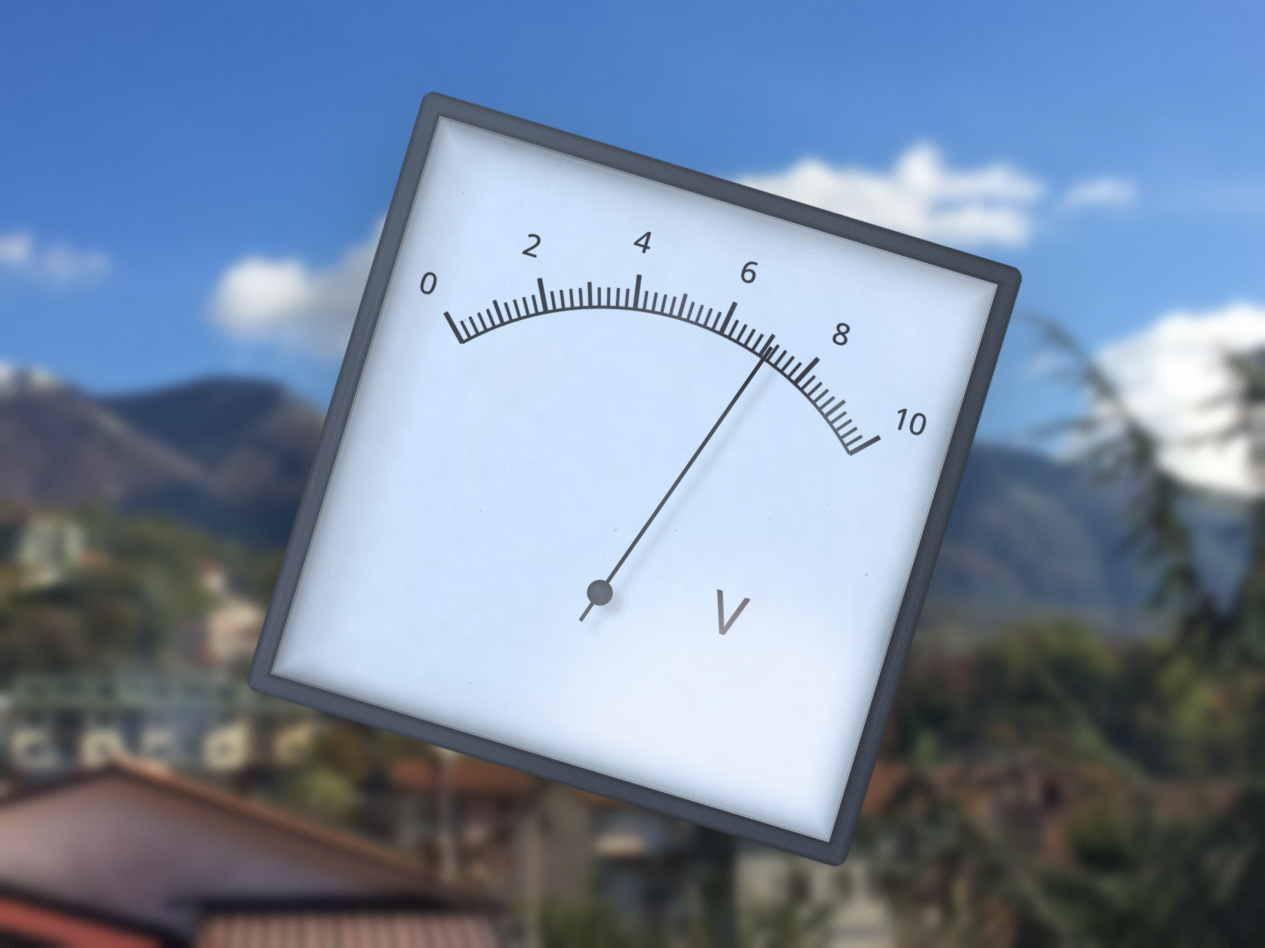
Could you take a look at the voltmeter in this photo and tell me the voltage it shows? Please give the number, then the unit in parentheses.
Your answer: 7.1 (V)
